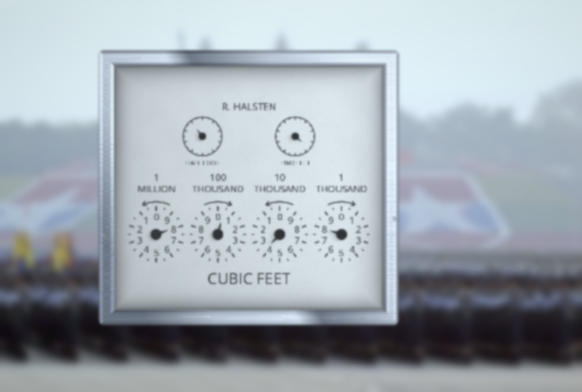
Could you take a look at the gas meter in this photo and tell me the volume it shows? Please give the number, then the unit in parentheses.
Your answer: 803800 (ft³)
